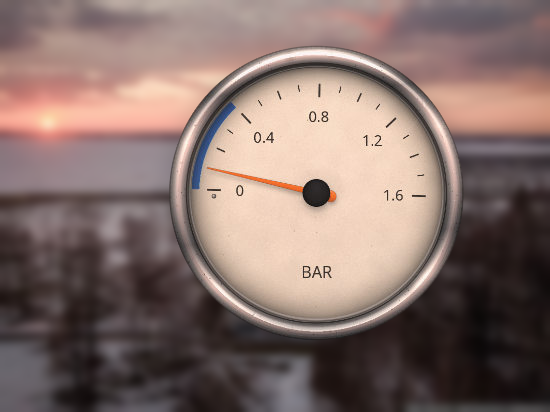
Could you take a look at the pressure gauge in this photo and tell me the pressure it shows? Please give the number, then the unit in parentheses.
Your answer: 0.1 (bar)
